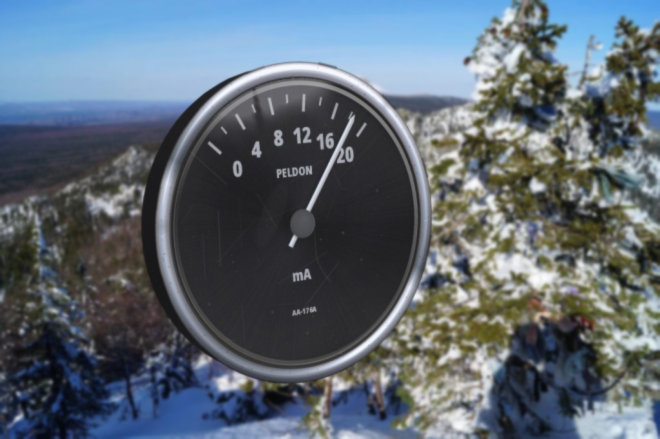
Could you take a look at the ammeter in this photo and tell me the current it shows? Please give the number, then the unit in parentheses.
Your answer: 18 (mA)
